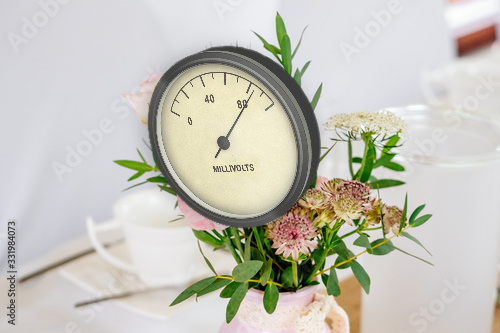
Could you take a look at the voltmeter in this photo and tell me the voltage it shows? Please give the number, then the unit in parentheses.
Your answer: 85 (mV)
